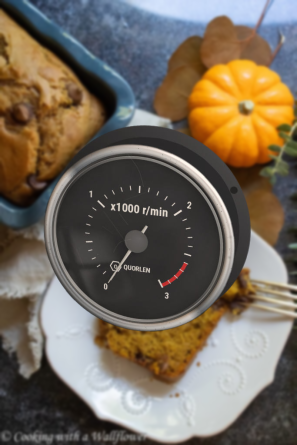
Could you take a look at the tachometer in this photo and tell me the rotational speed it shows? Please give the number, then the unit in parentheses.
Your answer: 0 (rpm)
